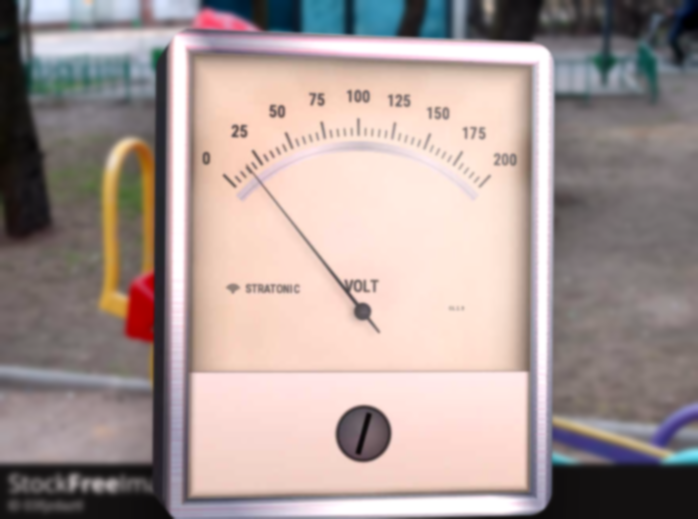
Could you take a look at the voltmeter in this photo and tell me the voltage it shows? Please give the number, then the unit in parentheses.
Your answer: 15 (V)
